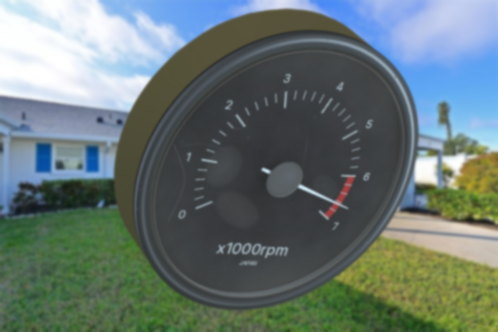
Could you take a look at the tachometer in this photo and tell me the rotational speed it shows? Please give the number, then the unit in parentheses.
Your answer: 6600 (rpm)
